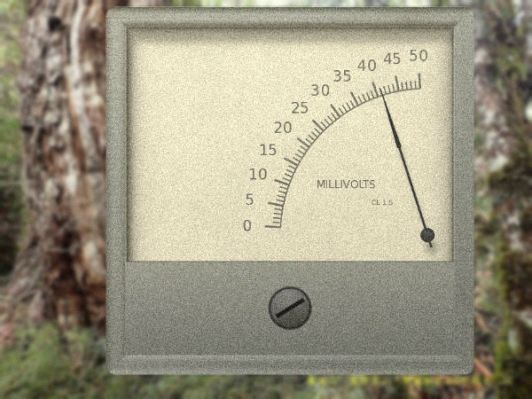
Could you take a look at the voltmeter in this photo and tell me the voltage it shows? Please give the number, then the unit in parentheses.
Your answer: 41 (mV)
